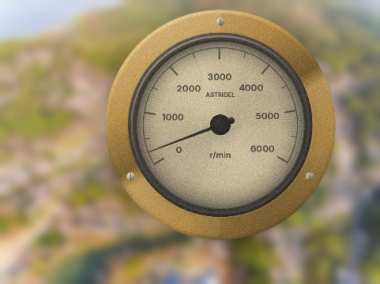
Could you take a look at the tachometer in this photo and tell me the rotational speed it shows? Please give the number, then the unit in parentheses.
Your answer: 250 (rpm)
